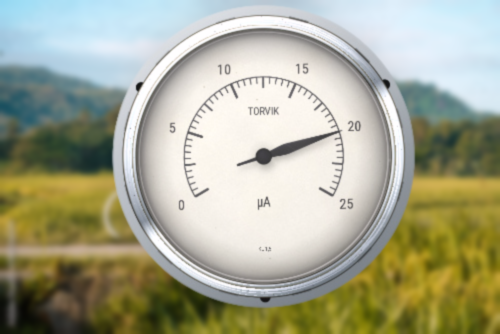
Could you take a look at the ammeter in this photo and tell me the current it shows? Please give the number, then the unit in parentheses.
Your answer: 20 (µA)
